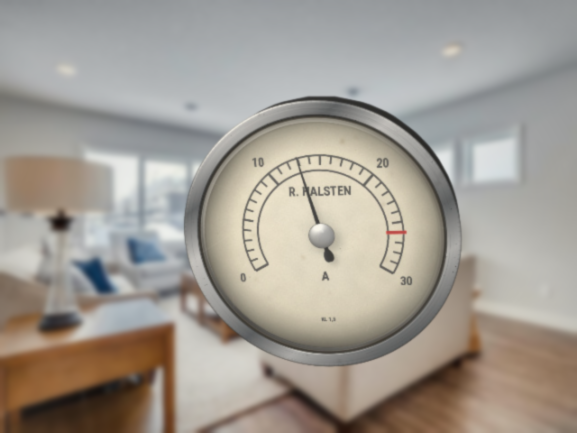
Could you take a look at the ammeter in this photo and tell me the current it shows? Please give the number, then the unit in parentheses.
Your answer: 13 (A)
